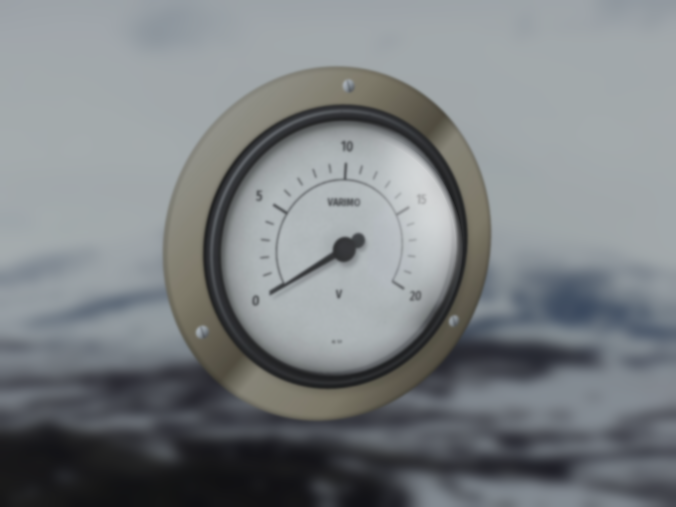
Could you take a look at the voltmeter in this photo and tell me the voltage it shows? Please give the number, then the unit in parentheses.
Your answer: 0 (V)
